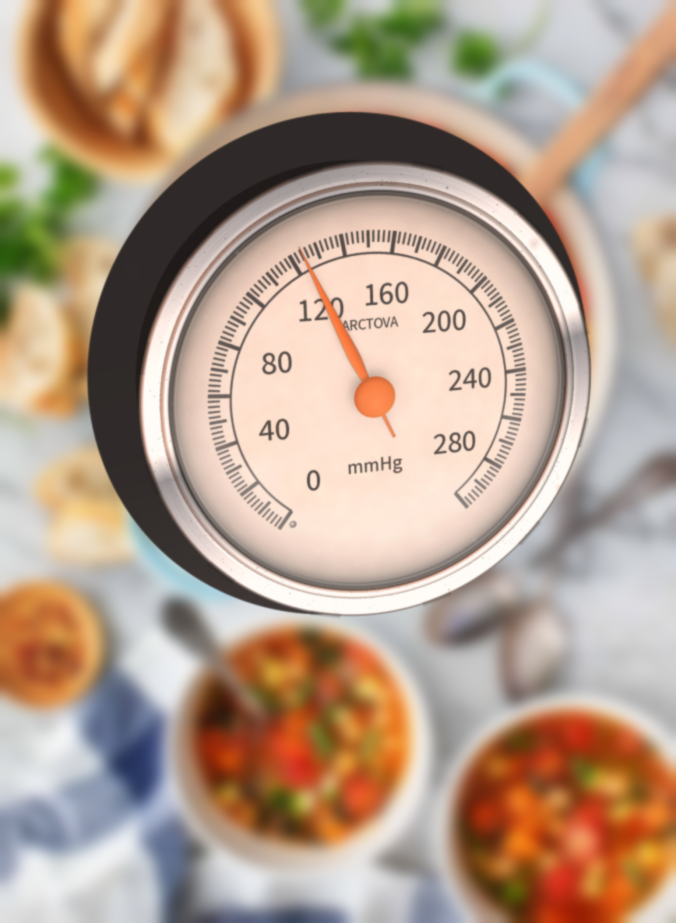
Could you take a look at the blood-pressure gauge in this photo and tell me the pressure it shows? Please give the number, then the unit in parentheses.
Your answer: 124 (mmHg)
